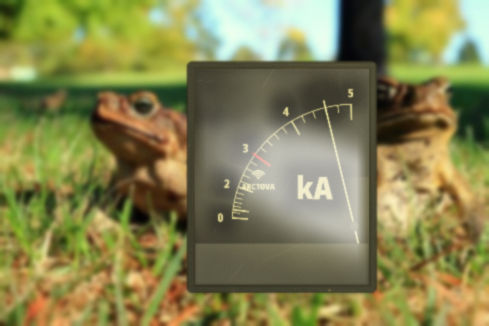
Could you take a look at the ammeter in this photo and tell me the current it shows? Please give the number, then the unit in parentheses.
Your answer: 4.6 (kA)
